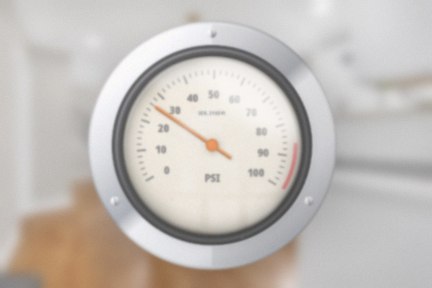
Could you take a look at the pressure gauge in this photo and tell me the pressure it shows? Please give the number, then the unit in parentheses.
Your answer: 26 (psi)
